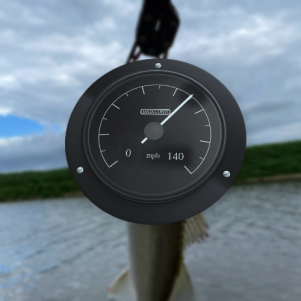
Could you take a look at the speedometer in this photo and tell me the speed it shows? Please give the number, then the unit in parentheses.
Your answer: 90 (mph)
